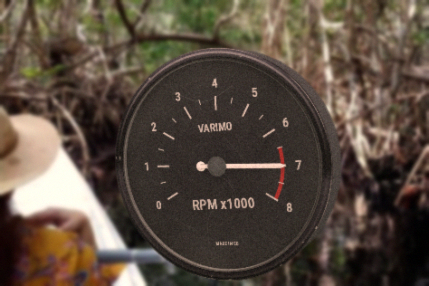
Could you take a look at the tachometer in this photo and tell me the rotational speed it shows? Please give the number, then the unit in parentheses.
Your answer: 7000 (rpm)
